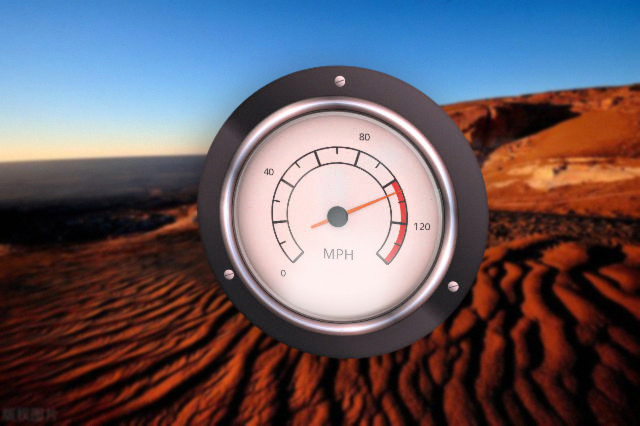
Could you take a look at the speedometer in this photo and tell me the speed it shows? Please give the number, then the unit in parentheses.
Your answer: 105 (mph)
